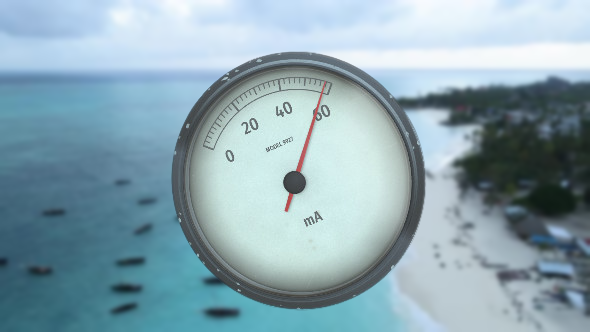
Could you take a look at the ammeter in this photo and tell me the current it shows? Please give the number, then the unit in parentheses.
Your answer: 58 (mA)
